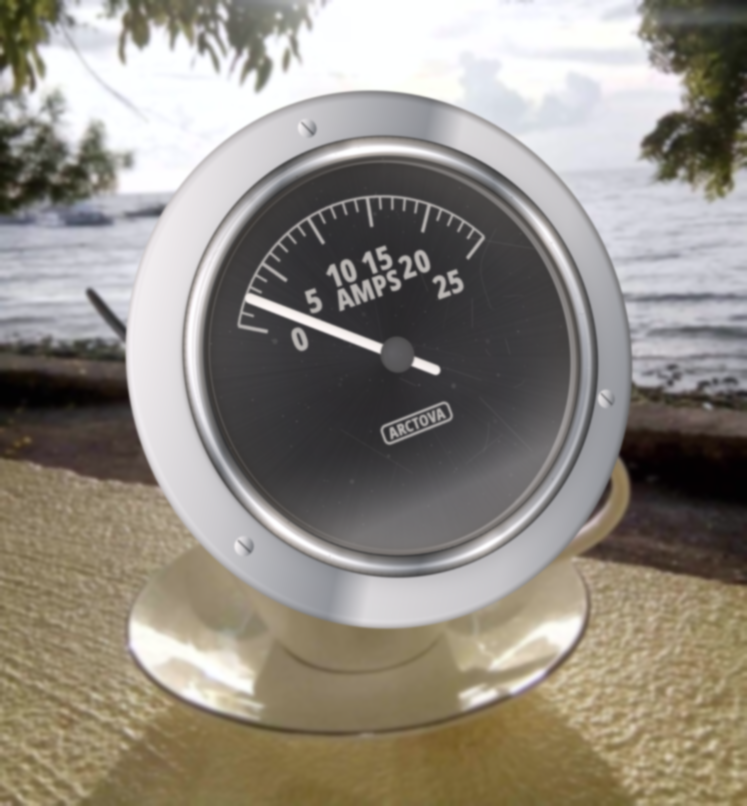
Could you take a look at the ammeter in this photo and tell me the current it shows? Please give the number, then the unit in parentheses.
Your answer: 2 (A)
